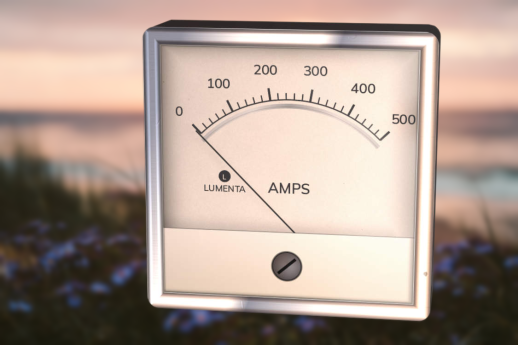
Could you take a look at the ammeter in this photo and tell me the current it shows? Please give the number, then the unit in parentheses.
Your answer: 0 (A)
